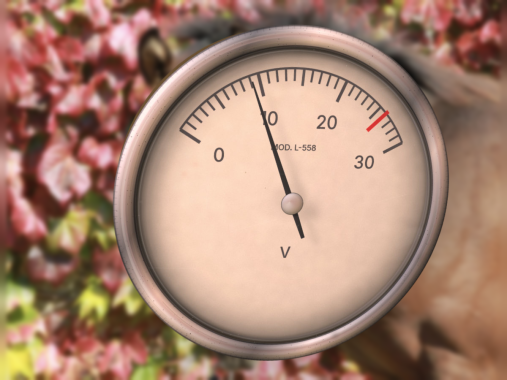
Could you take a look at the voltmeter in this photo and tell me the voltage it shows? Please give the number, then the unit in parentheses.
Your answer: 9 (V)
